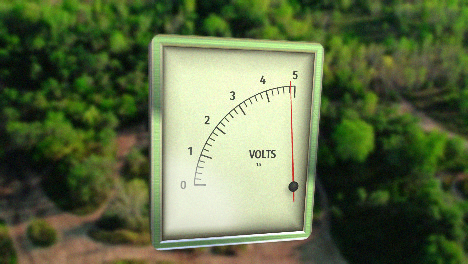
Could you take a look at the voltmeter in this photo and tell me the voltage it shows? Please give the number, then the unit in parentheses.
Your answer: 4.8 (V)
